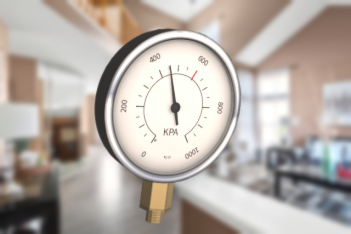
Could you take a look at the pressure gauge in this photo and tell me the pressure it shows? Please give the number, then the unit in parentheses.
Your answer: 450 (kPa)
